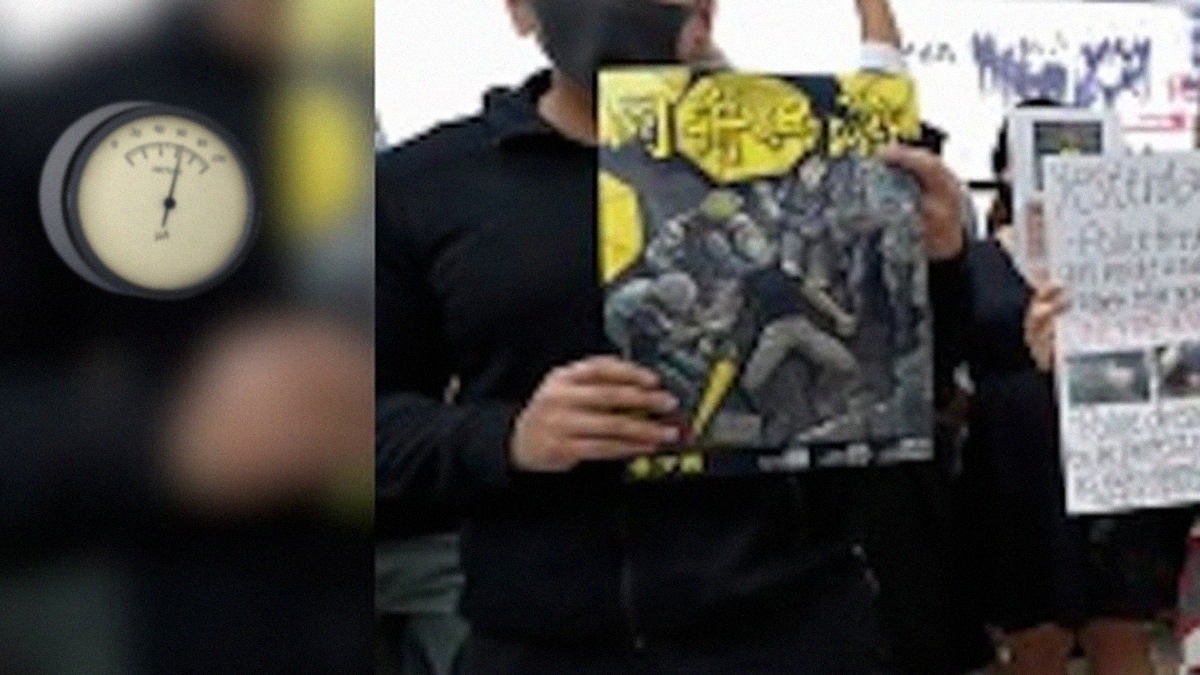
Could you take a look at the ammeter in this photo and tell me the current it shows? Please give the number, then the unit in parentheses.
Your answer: 60 (µA)
